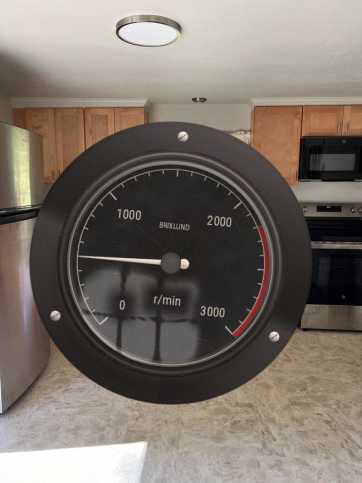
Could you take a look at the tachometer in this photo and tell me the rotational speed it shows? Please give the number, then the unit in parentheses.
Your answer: 500 (rpm)
